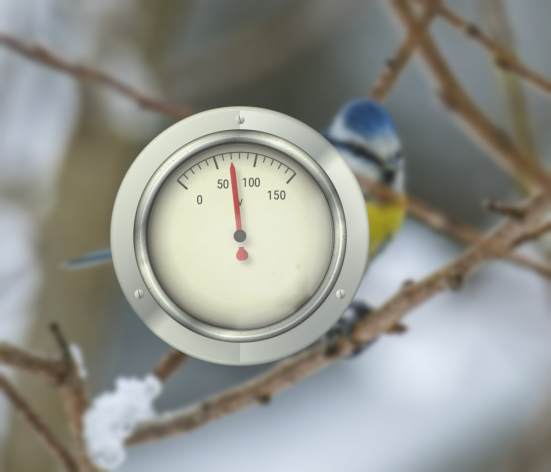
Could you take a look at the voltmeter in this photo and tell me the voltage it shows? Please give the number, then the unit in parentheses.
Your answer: 70 (V)
